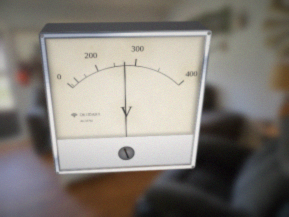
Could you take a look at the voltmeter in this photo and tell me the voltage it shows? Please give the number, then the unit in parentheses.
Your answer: 275 (V)
